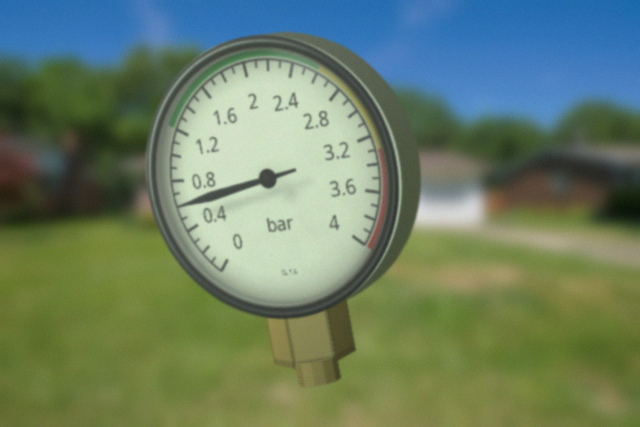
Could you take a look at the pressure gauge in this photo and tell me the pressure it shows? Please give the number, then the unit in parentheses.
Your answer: 0.6 (bar)
